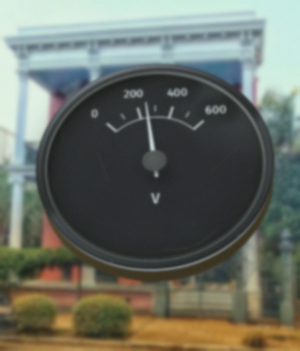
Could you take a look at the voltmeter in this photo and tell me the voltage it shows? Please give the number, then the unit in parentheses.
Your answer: 250 (V)
